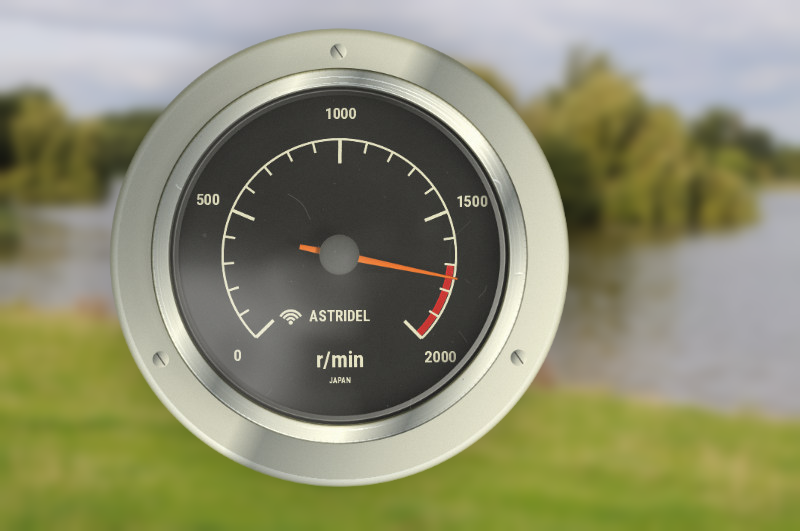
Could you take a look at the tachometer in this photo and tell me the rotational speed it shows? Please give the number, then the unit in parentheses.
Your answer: 1750 (rpm)
